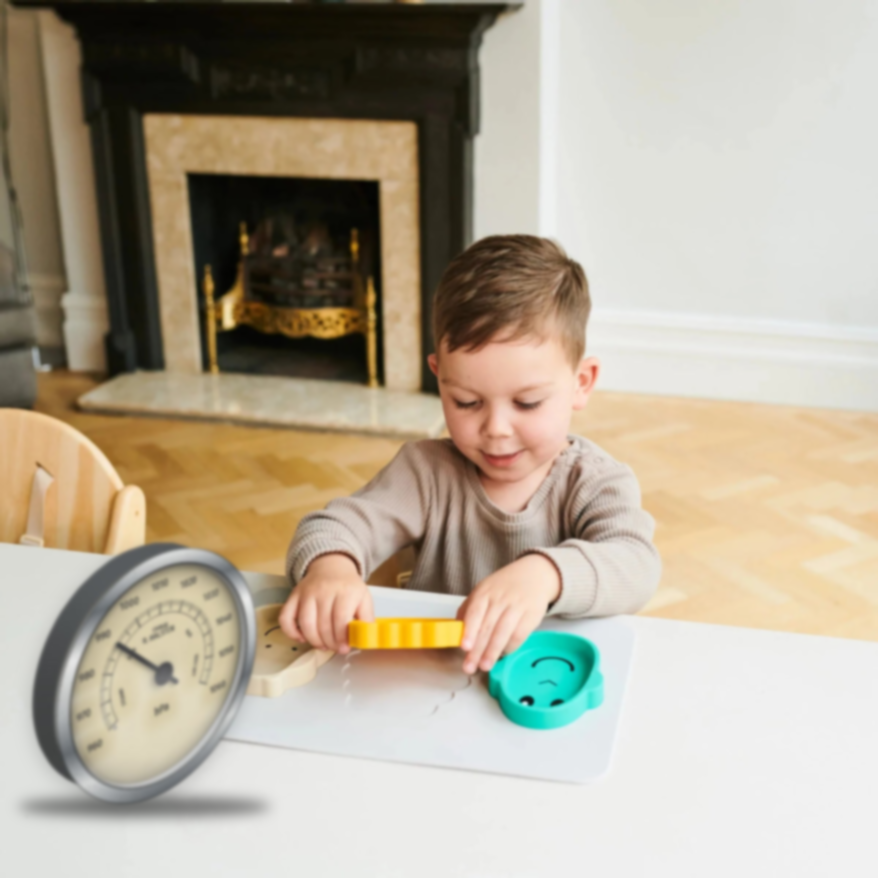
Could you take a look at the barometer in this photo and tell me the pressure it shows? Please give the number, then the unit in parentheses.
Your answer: 990 (hPa)
